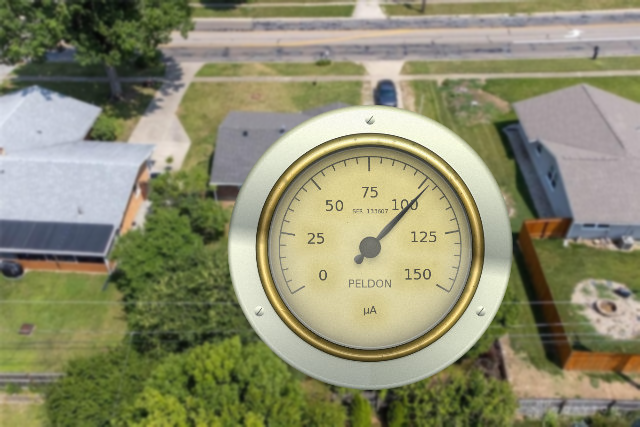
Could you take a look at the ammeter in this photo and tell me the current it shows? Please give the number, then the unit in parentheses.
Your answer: 102.5 (µA)
